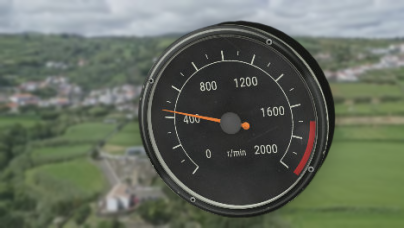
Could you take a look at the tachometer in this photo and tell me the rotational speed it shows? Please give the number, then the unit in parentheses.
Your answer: 450 (rpm)
